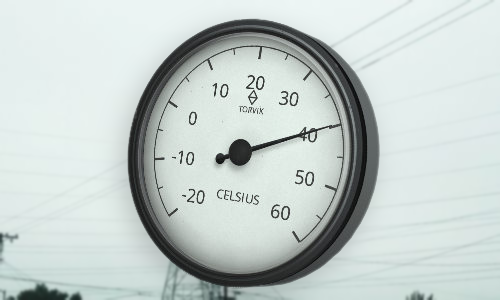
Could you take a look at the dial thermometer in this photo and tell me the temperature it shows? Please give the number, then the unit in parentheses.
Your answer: 40 (°C)
